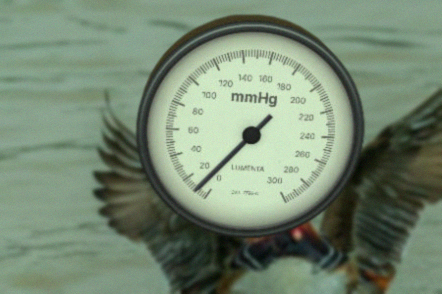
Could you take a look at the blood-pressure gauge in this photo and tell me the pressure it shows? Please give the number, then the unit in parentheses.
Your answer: 10 (mmHg)
